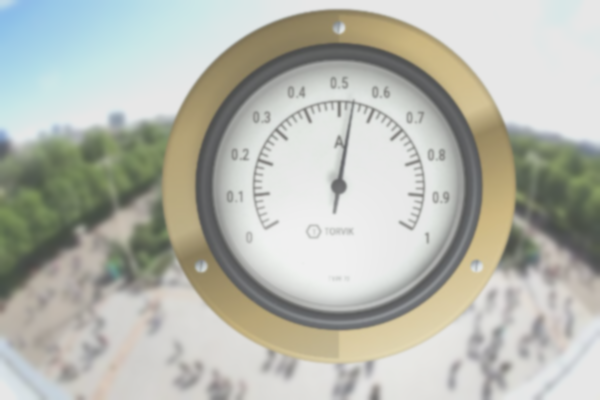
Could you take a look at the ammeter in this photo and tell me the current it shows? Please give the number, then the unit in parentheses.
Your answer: 0.54 (A)
